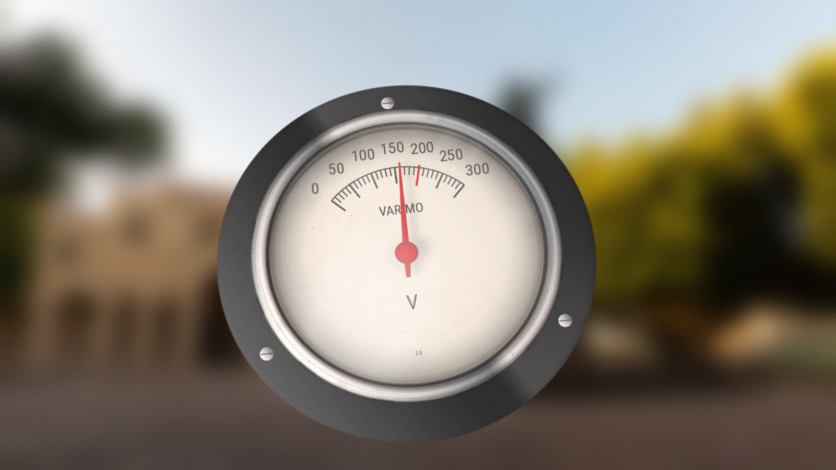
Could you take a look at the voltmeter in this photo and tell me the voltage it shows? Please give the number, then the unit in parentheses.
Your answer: 160 (V)
